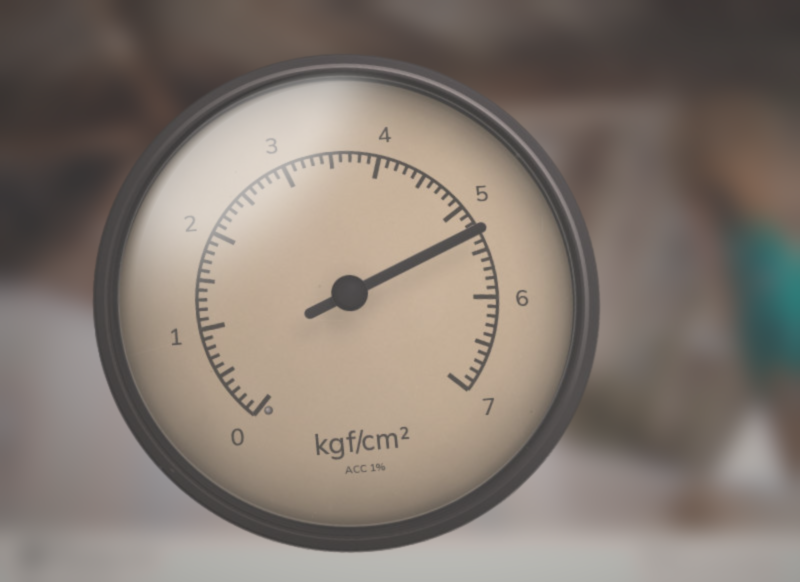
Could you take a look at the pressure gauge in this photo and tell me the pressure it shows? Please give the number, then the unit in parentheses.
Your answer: 5.3 (kg/cm²)
